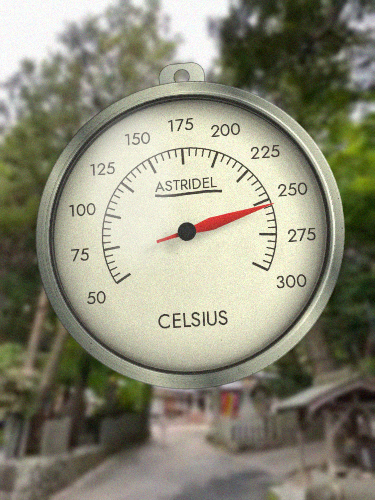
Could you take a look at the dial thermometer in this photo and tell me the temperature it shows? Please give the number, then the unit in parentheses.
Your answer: 255 (°C)
